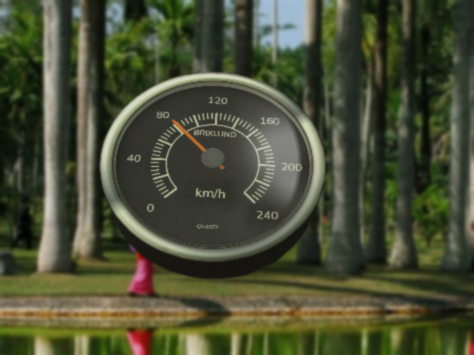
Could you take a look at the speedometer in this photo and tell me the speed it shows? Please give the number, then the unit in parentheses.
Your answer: 80 (km/h)
